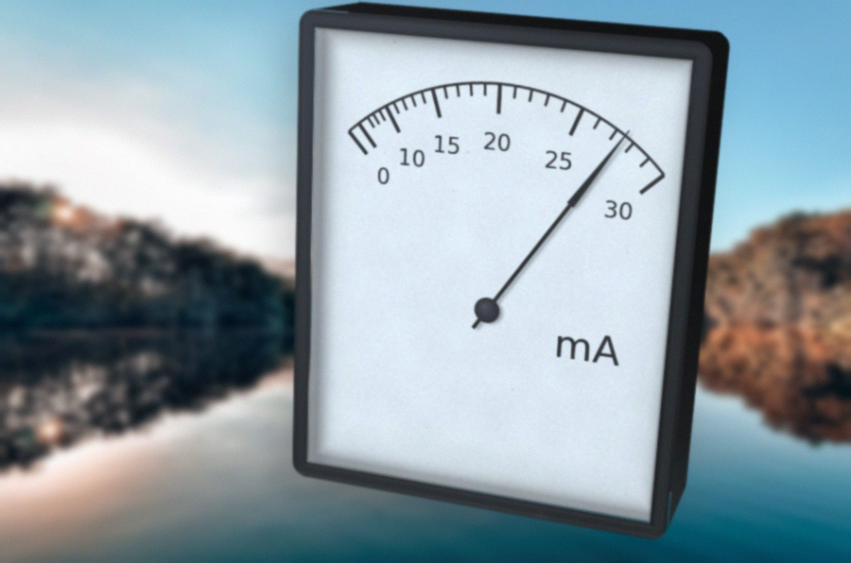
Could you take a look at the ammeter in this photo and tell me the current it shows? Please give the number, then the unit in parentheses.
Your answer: 27.5 (mA)
